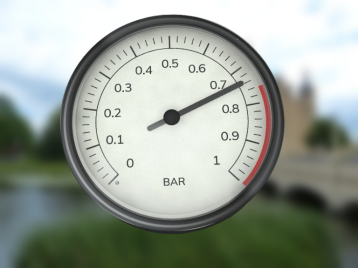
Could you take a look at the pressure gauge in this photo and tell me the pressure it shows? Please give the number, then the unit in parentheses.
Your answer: 0.74 (bar)
